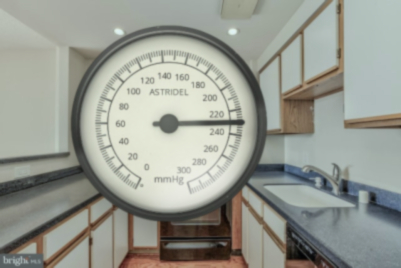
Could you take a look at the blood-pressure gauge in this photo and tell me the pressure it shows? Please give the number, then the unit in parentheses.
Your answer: 230 (mmHg)
